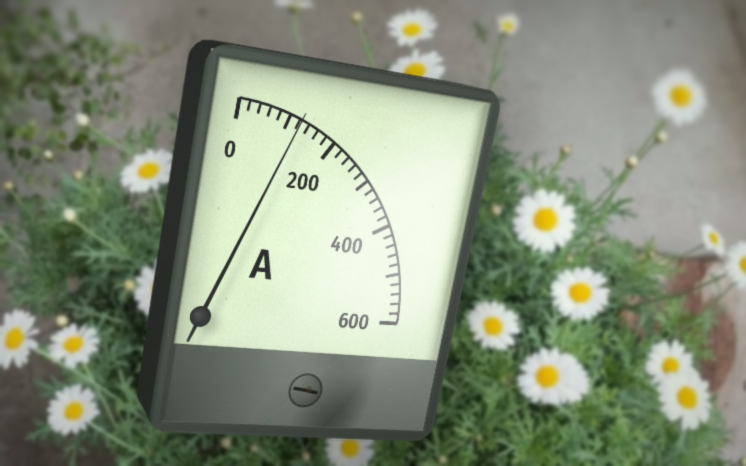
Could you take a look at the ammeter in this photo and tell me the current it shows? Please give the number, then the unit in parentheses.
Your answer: 120 (A)
